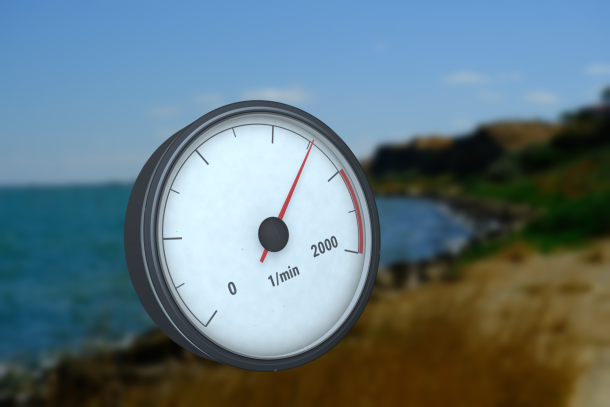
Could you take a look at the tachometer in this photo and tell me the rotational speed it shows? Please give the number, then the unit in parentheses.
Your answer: 1400 (rpm)
